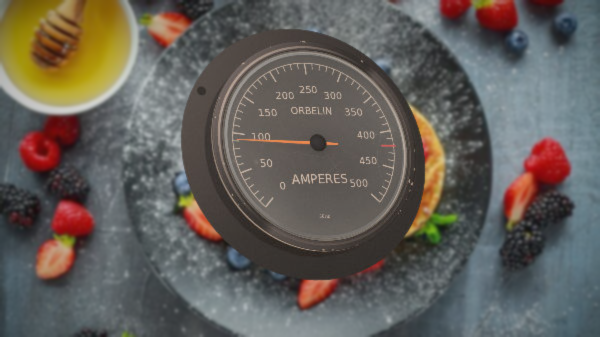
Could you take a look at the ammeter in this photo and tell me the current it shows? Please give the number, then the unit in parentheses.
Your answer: 90 (A)
